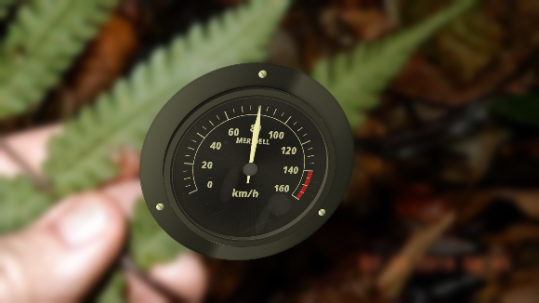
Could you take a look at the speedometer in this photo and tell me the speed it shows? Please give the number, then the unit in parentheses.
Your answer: 80 (km/h)
